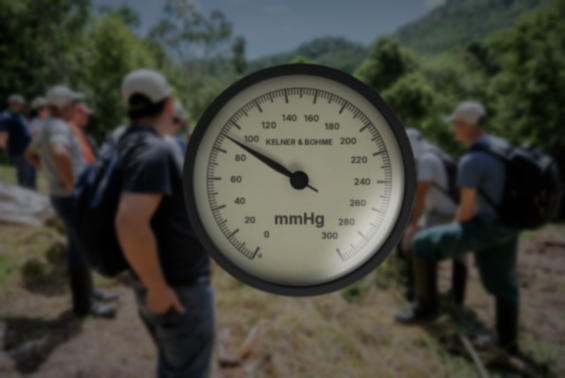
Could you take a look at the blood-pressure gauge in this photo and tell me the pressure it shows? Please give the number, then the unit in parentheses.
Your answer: 90 (mmHg)
